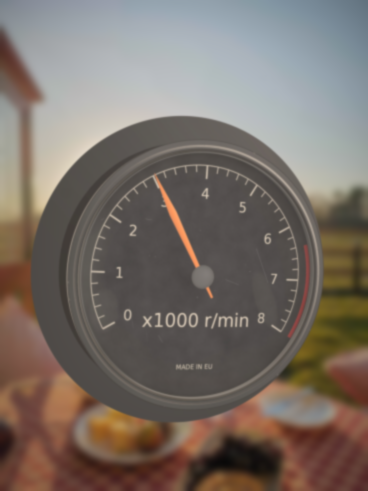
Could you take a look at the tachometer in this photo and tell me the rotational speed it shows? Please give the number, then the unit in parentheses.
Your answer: 3000 (rpm)
